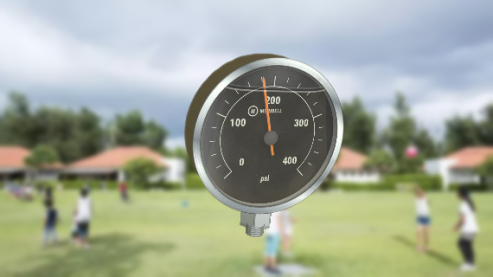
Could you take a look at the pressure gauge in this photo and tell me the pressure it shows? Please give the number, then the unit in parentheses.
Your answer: 180 (psi)
